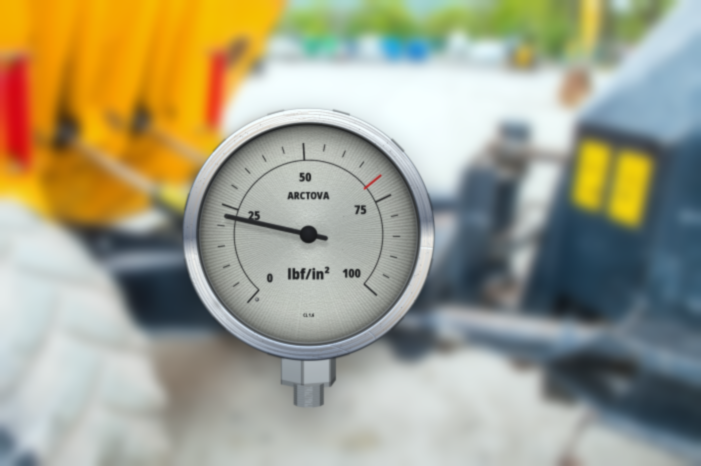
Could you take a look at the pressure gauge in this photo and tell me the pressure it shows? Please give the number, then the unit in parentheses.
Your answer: 22.5 (psi)
